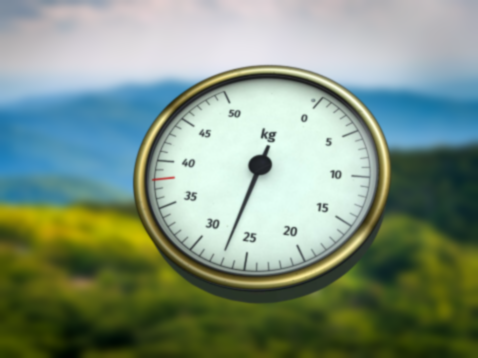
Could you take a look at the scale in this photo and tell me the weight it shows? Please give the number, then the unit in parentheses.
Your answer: 27 (kg)
